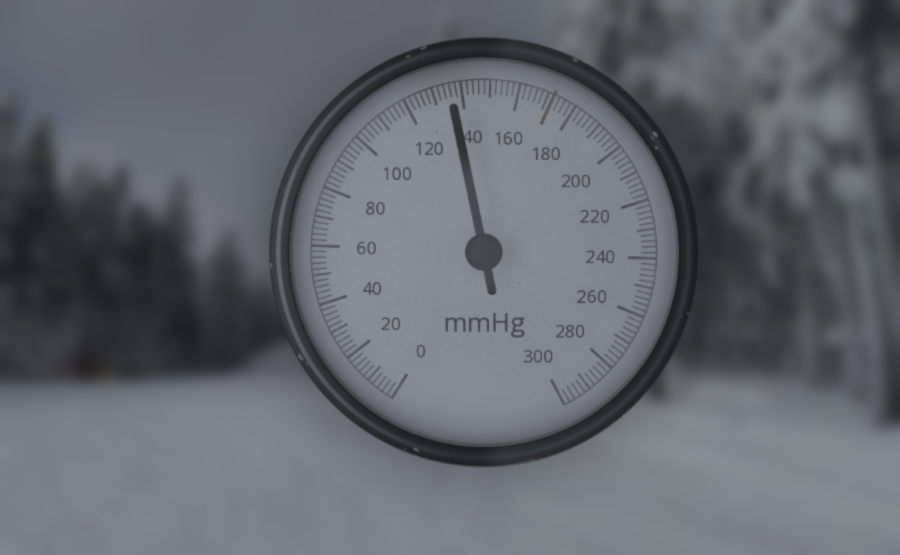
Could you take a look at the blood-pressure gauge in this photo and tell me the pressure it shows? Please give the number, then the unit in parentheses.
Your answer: 136 (mmHg)
